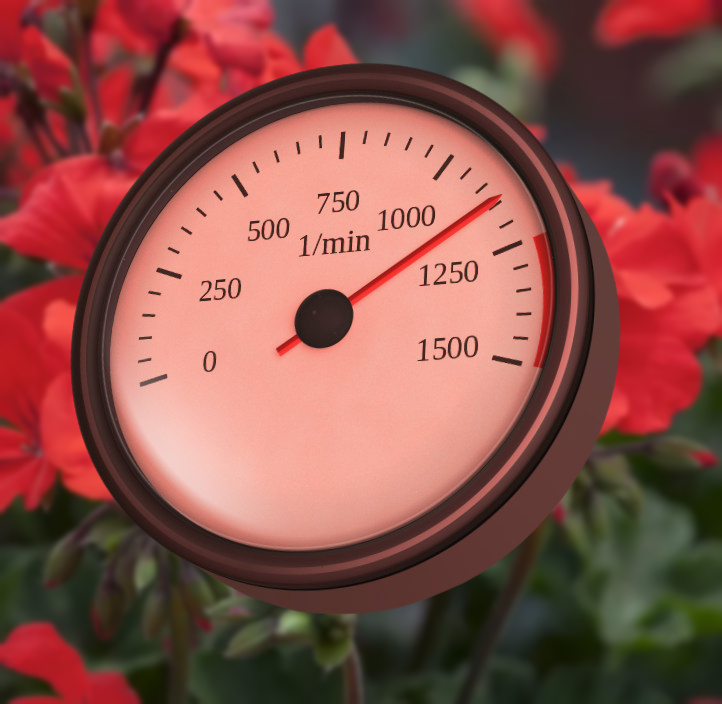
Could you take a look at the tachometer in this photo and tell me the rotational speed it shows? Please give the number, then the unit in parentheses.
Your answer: 1150 (rpm)
